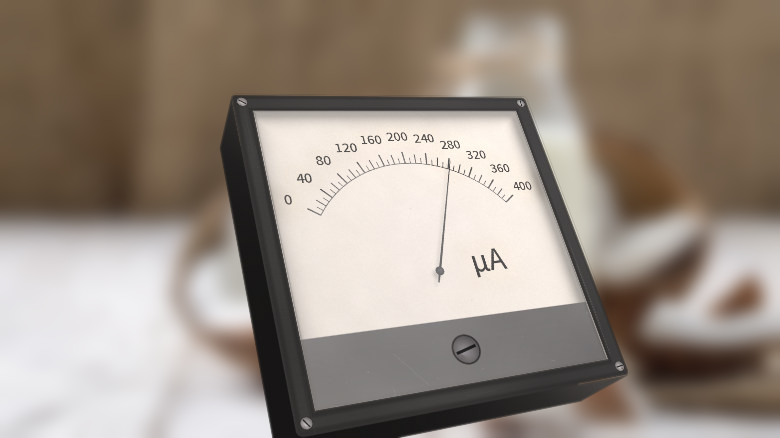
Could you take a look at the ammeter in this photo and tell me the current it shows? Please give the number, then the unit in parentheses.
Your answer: 280 (µA)
